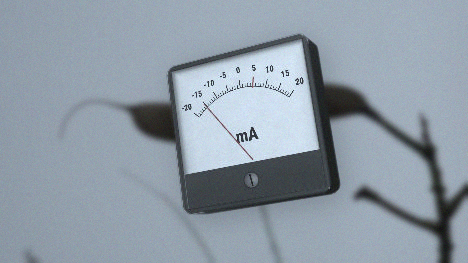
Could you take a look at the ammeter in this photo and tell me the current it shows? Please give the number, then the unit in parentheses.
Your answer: -15 (mA)
